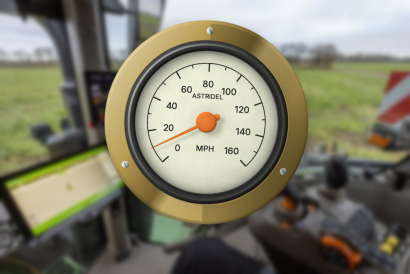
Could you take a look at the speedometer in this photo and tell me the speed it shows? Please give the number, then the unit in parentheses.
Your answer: 10 (mph)
